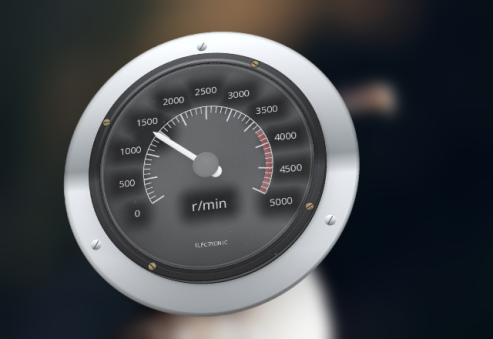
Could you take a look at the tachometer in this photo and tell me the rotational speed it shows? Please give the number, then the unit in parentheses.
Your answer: 1400 (rpm)
